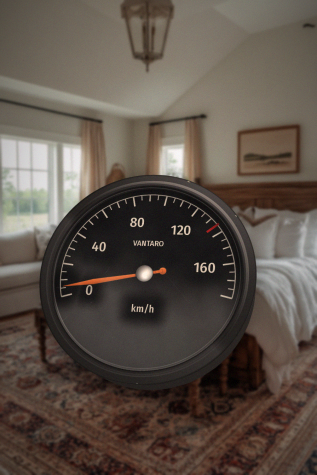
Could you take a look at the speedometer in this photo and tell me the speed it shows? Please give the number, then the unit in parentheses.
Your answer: 5 (km/h)
